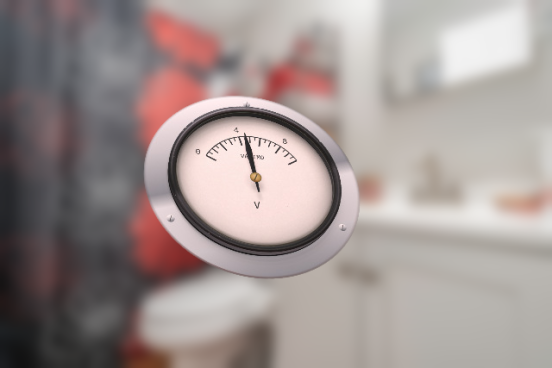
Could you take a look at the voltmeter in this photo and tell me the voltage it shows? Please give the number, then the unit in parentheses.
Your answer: 4.5 (V)
